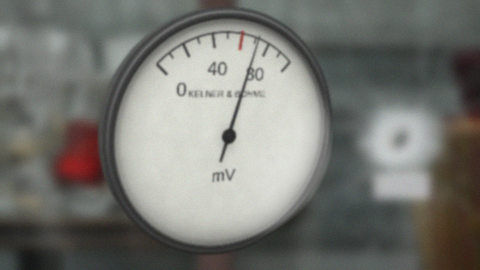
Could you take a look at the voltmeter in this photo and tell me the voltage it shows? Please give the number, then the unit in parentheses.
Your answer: 70 (mV)
